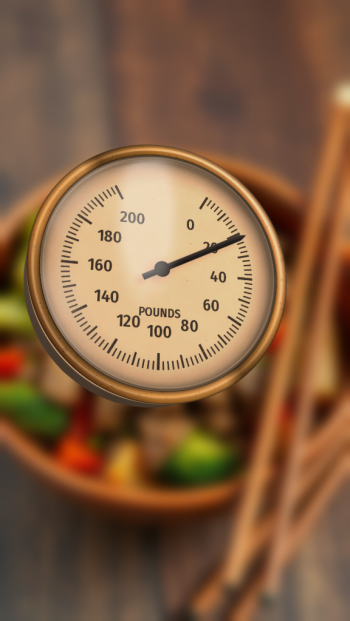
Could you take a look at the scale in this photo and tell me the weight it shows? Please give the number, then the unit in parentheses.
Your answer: 22 (lb)
